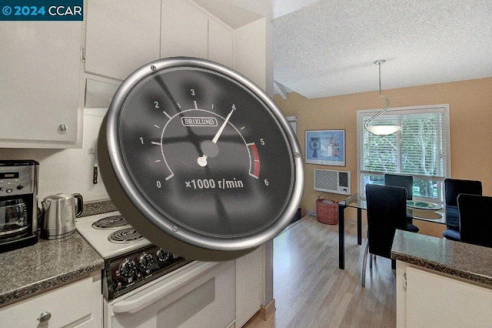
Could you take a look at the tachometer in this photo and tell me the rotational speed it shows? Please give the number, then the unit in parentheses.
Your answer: 4000 (rpm)
